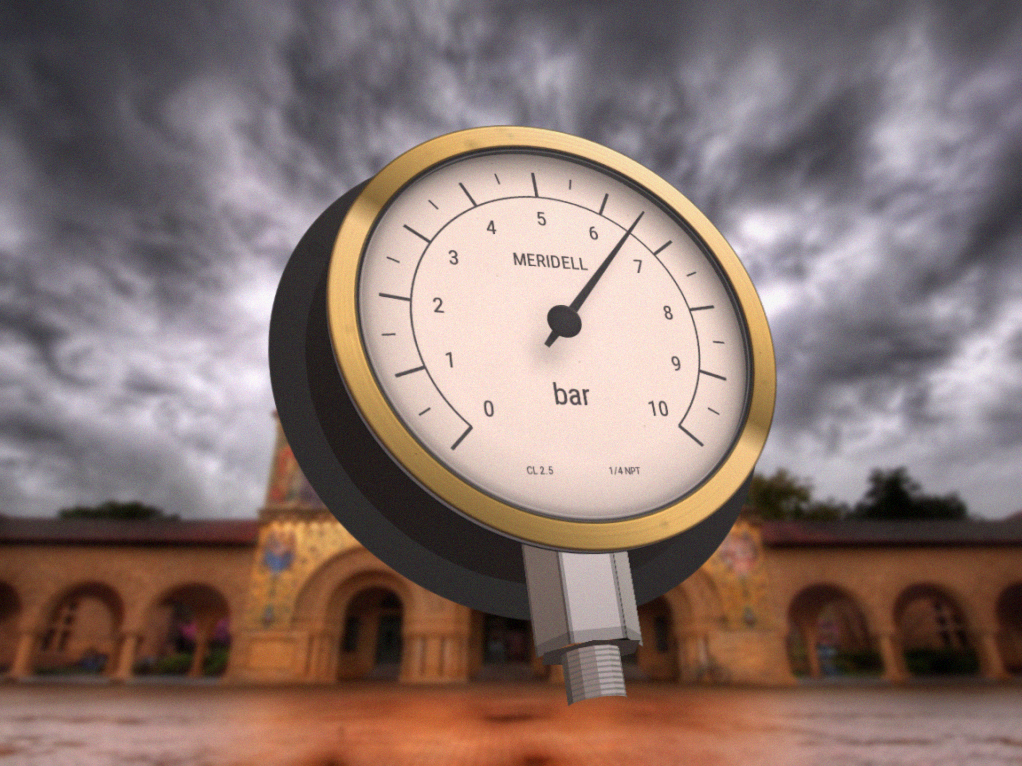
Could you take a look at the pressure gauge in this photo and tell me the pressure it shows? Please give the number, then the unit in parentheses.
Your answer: 6.5 (bar)
